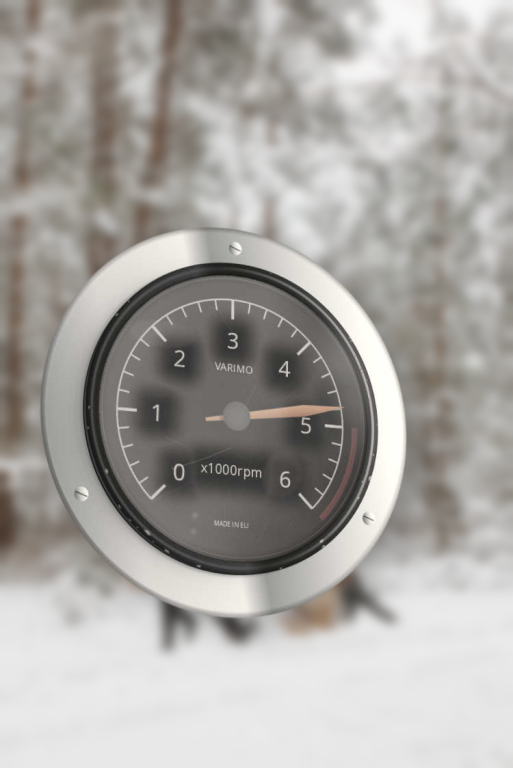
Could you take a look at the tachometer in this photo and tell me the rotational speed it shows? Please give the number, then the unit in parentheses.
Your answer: 4800 (rpm)
